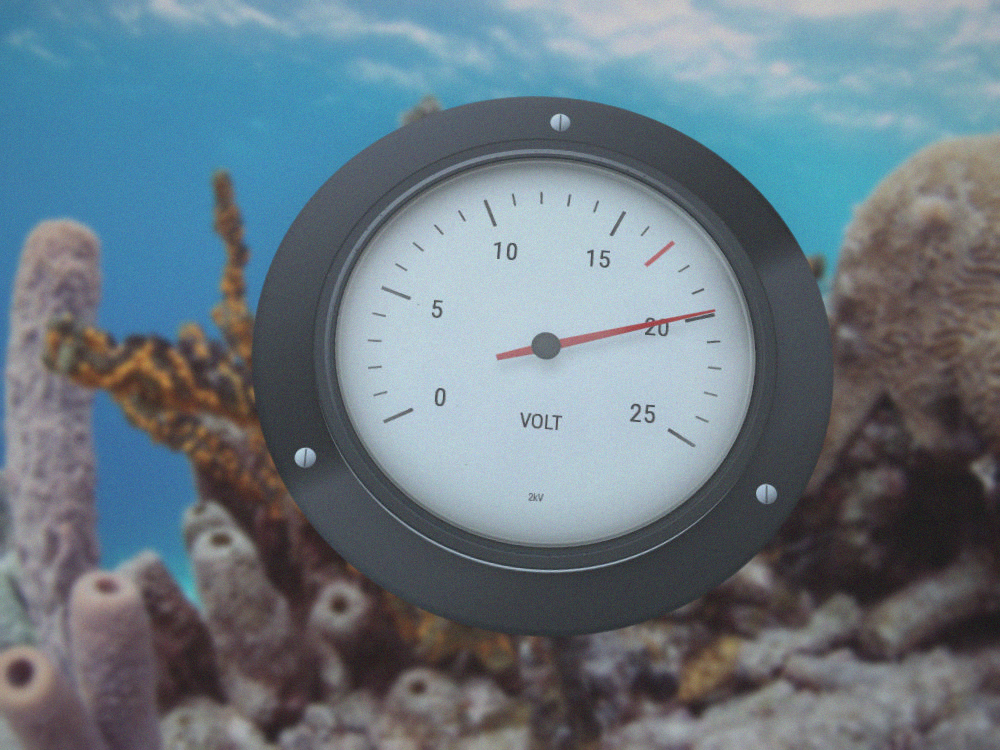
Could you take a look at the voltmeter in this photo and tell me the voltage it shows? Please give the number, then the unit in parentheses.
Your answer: 20 (V)
